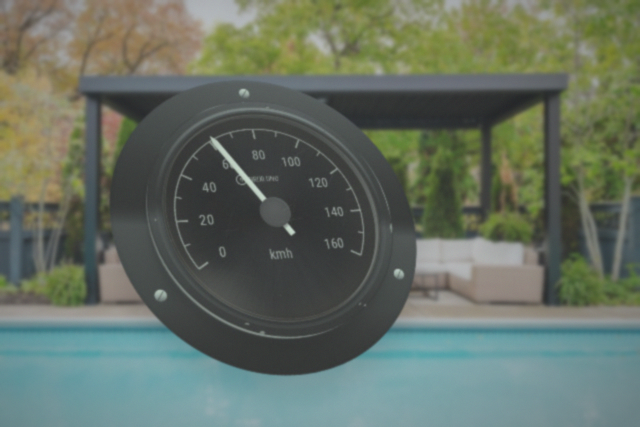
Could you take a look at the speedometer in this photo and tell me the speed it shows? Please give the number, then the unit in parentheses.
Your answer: 60 (km/h)
